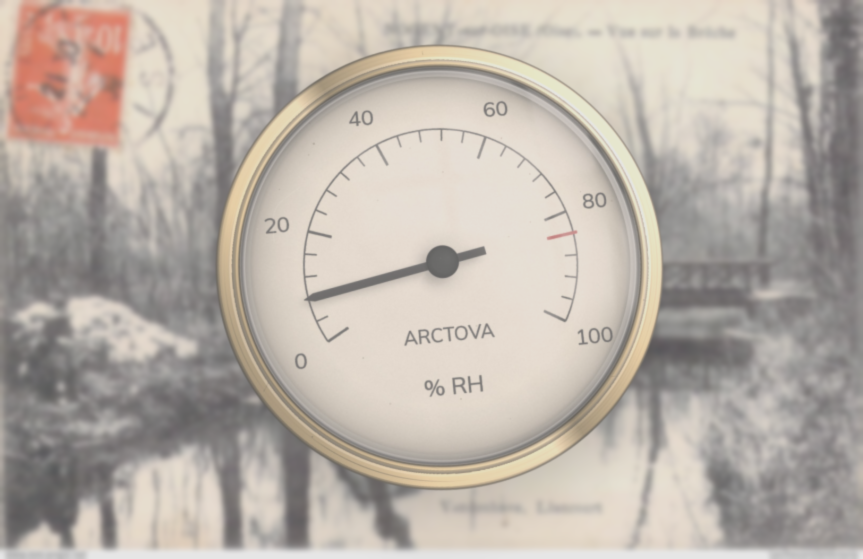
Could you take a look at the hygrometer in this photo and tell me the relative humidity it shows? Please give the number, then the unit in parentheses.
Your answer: 8 (%)
